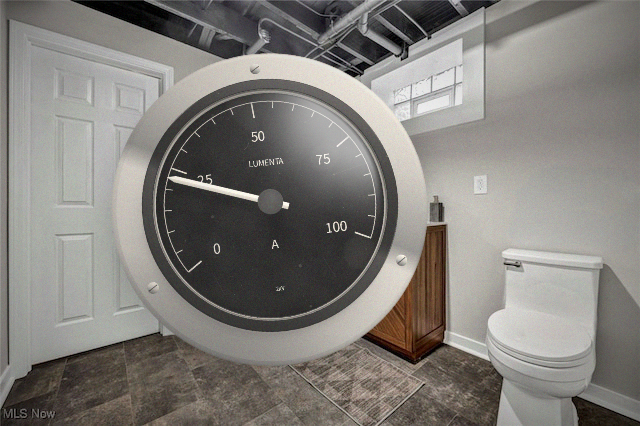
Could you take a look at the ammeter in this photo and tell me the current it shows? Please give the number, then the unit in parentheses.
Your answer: 22.5 (A)
